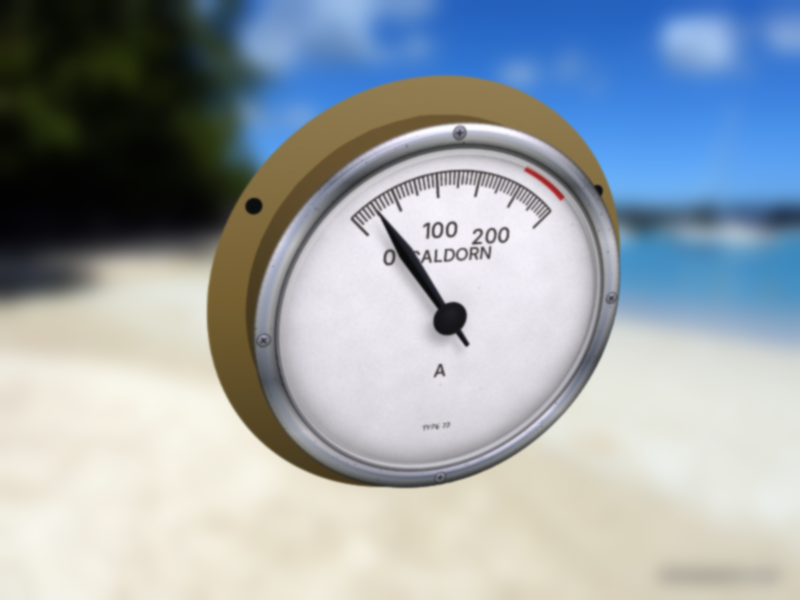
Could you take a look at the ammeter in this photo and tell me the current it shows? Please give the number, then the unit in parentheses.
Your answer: 25 (A)
